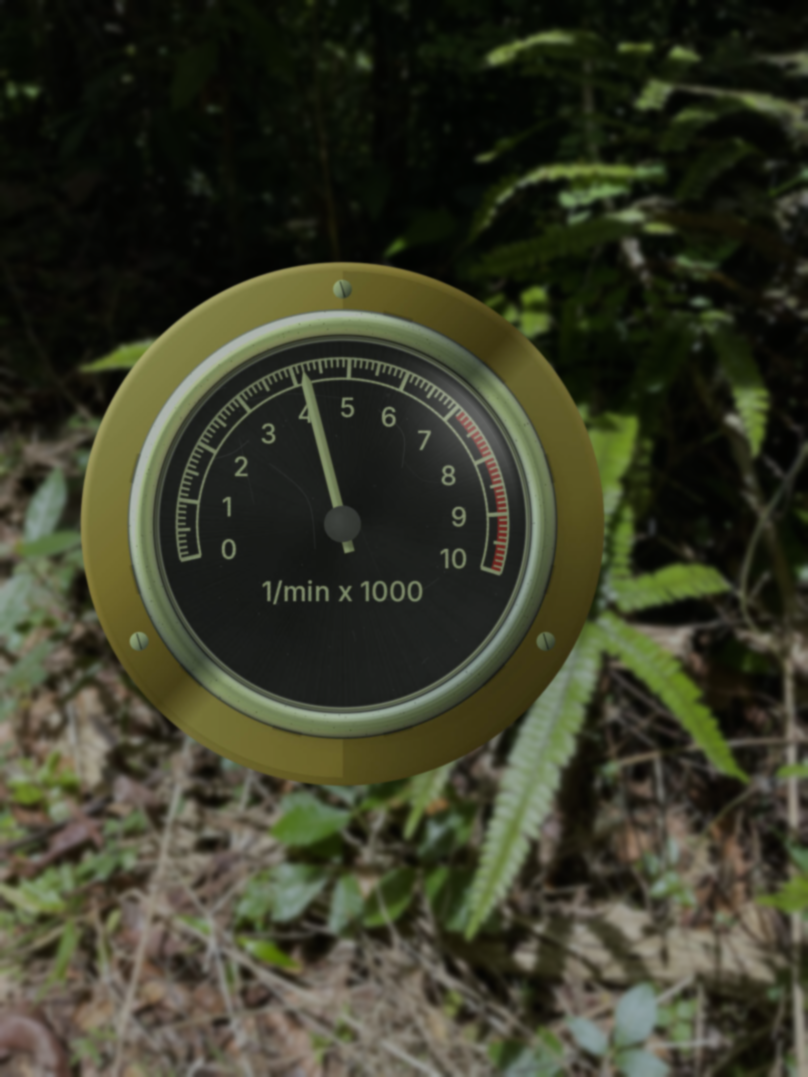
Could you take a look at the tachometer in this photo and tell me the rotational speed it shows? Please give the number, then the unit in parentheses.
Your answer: 4200 (rpm)
